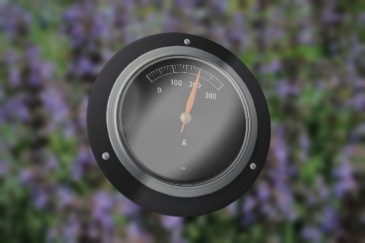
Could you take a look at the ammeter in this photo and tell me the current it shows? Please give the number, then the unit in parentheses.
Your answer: 200 (A)
